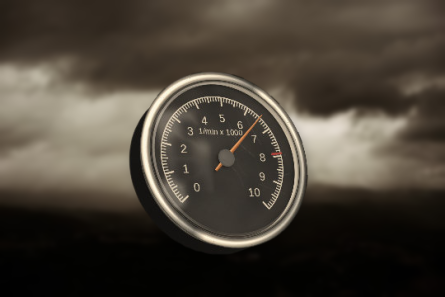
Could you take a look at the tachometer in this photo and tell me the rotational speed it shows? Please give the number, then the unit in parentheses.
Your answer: 6500 (rpm)
